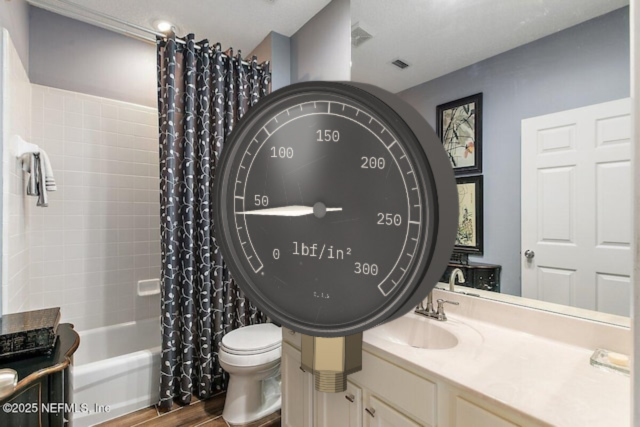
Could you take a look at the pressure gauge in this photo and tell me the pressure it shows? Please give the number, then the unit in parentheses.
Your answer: 40 (psi)
